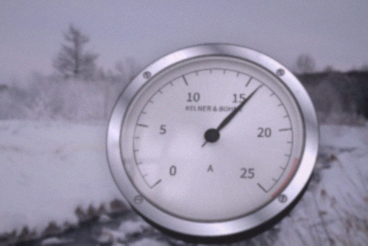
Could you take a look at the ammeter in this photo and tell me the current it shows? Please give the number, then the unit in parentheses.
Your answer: 16 (A)
